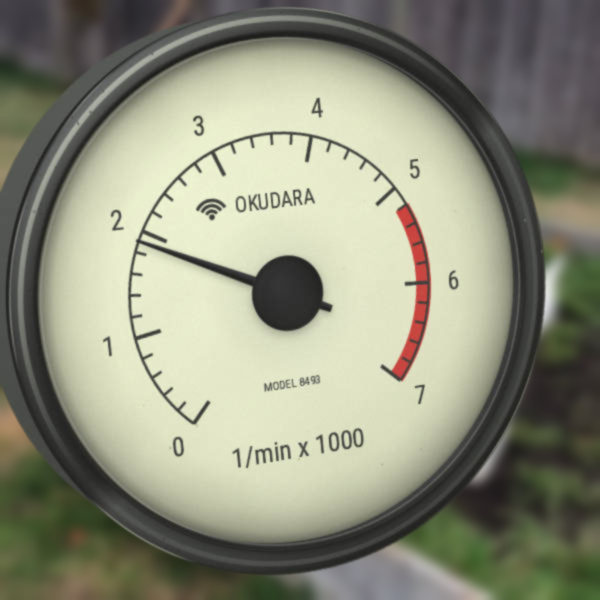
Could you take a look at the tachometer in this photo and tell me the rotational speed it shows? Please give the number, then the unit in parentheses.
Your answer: 1900 (rpm)
